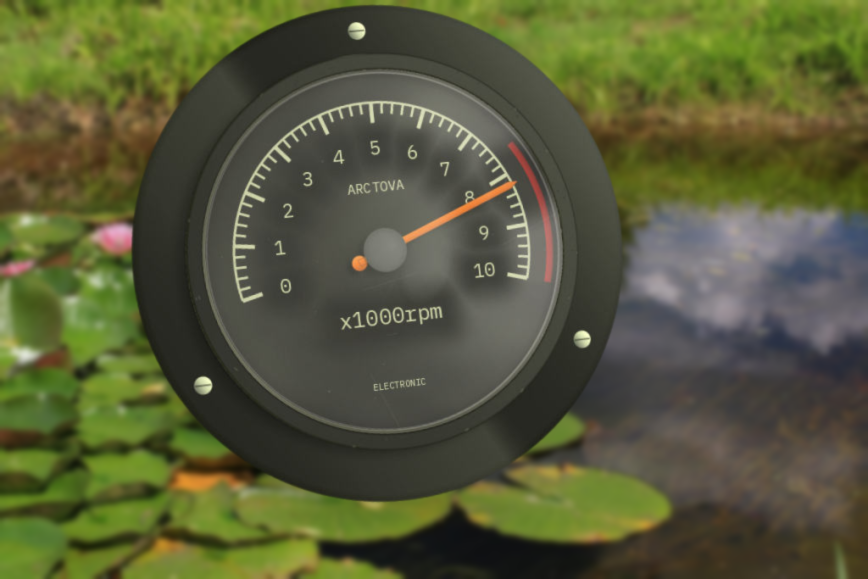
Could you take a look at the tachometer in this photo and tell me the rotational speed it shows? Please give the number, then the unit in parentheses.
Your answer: 8200 (rpm)
